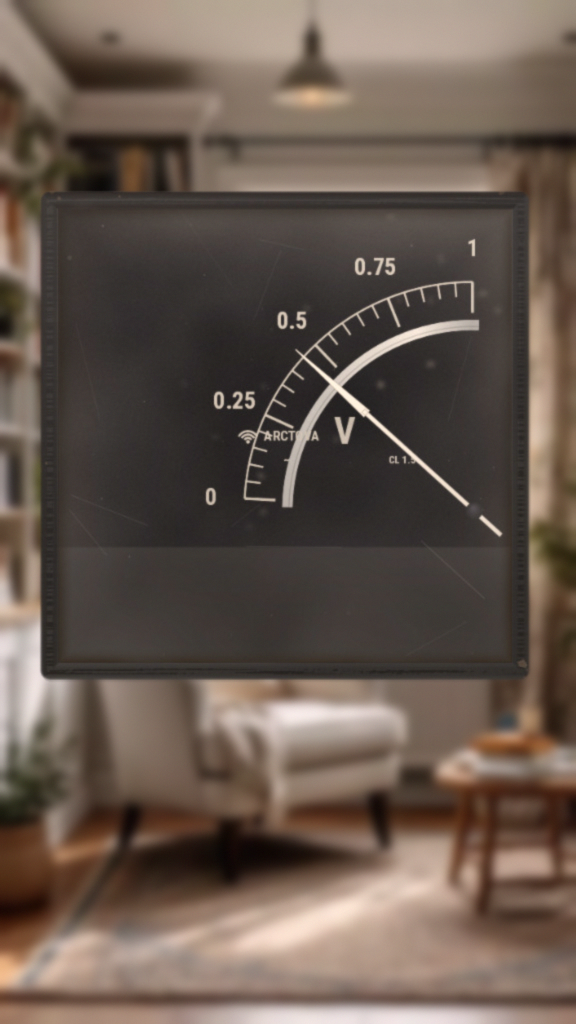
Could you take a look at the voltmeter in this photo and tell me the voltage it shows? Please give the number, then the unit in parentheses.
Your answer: 0.45 (V)
